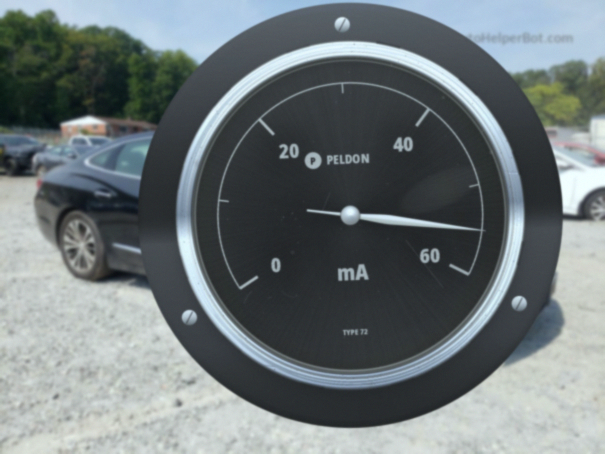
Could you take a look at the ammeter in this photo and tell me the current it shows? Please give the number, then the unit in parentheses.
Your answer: 55 (mA)
